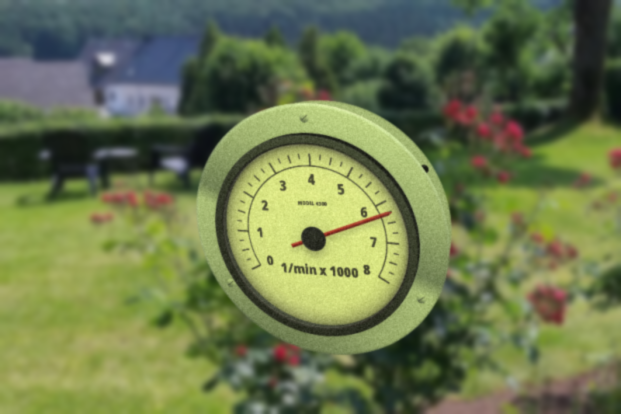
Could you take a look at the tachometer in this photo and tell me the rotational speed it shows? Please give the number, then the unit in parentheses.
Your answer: 6250 (rpm)
